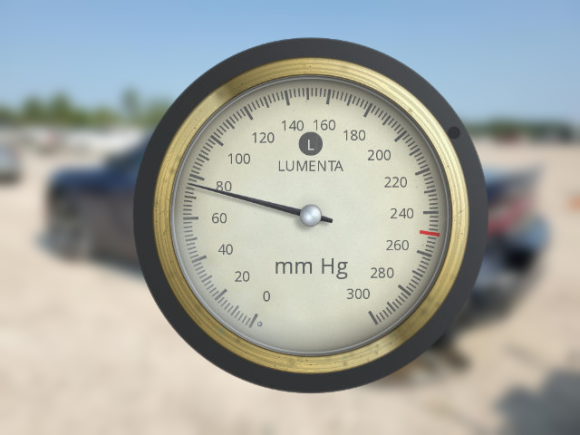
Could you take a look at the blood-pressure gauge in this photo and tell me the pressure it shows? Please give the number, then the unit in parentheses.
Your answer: 76 (mmHg)
